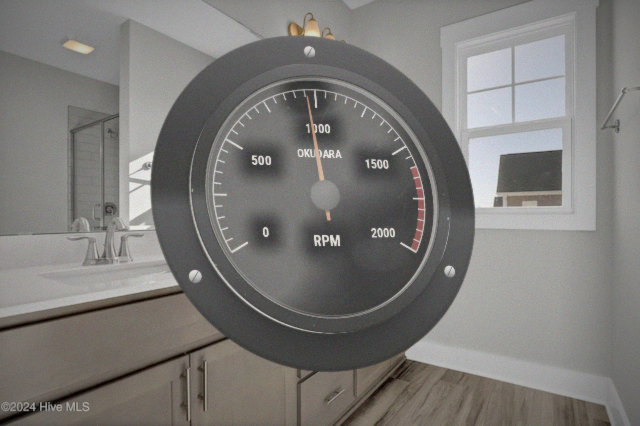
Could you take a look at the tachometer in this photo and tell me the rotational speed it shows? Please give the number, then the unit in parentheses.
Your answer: 950 (rpm)
